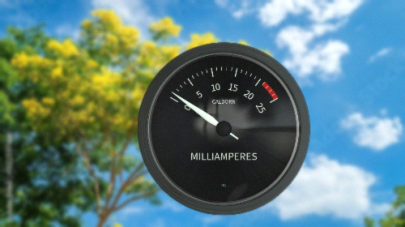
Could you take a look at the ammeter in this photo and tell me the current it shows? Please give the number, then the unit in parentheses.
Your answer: 1 (mA)
